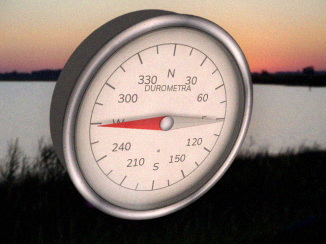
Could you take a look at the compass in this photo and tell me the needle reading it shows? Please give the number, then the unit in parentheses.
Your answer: 270 (°)
